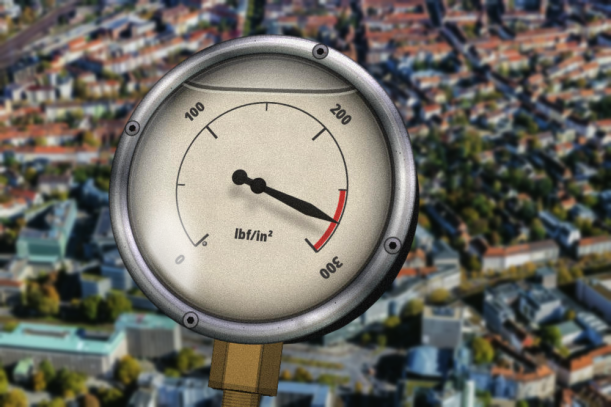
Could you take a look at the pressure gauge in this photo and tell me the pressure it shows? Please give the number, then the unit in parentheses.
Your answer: 275 (psi)
